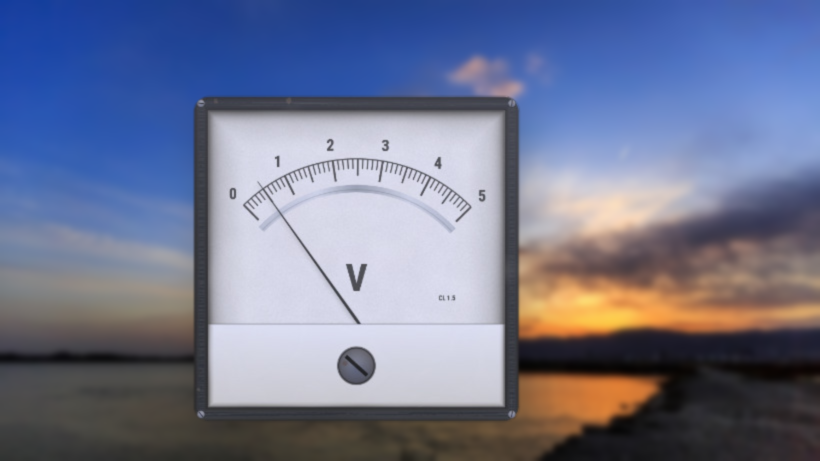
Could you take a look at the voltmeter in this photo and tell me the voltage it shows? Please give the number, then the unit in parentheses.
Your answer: 0.5 (V)
